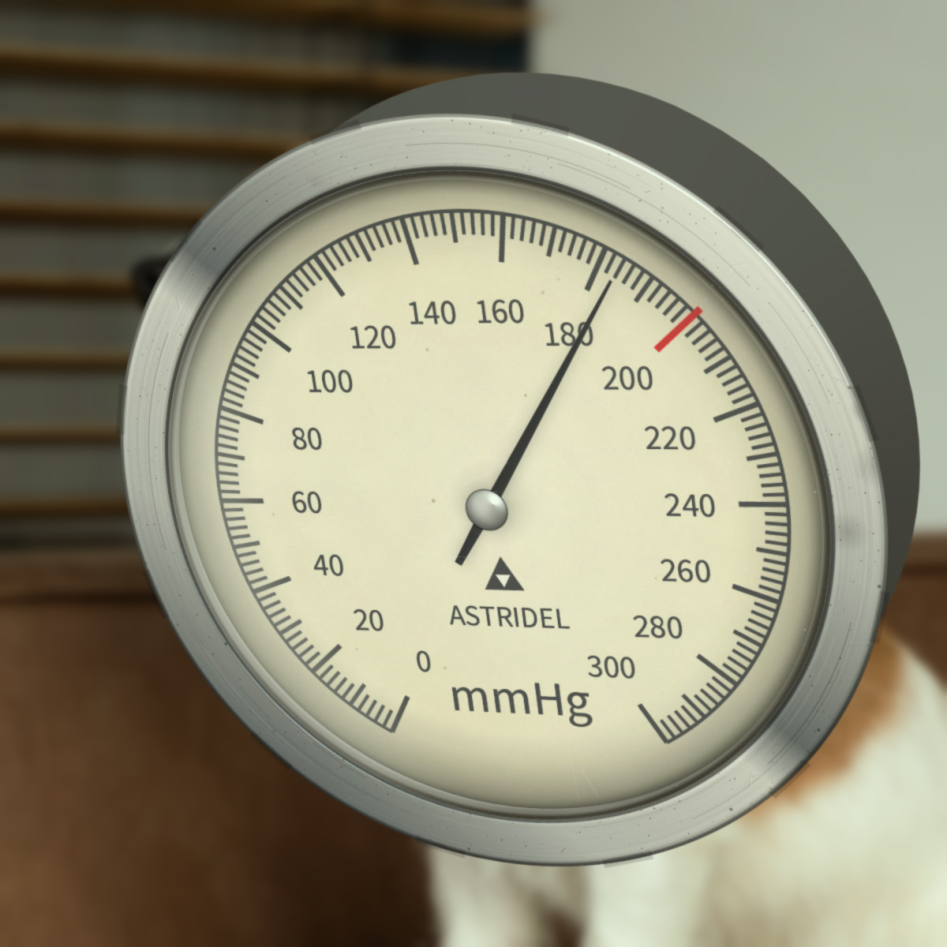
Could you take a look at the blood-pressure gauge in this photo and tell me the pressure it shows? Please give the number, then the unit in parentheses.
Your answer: 184 (mmHg)
